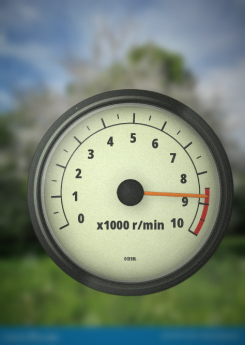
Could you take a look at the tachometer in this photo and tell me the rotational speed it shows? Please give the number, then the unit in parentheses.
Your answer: 8750 (rpm)
